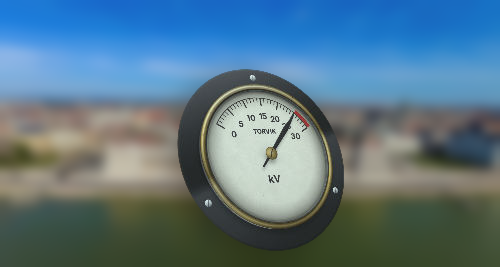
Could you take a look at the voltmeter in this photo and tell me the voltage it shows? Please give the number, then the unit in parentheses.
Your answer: 25 (kV)
